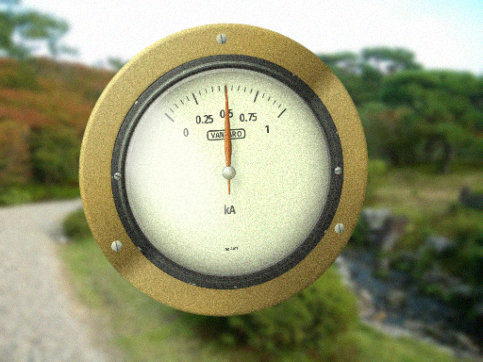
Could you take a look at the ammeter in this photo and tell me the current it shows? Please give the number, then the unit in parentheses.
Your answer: 0.5 (kA)
